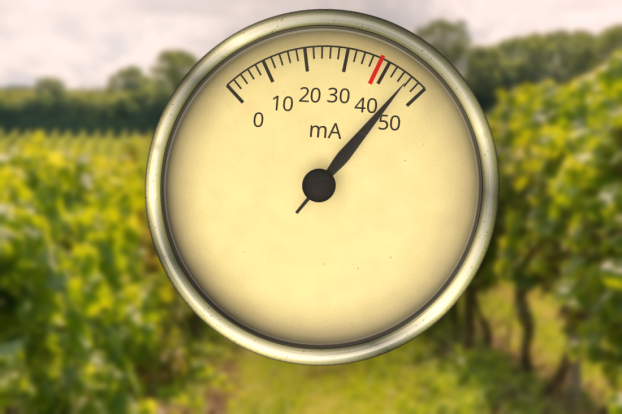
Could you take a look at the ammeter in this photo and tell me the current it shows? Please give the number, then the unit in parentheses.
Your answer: 46 (mA)
